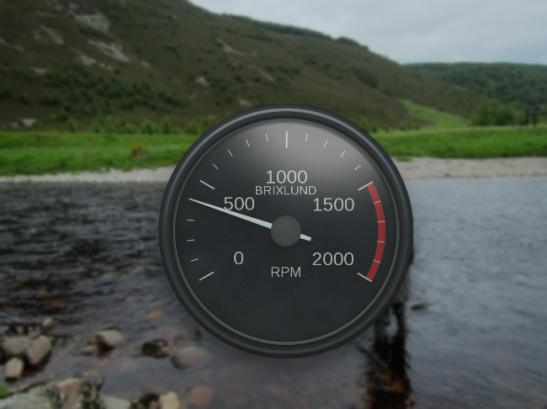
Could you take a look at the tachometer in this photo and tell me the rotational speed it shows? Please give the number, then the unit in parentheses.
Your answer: 400 (rpm)
